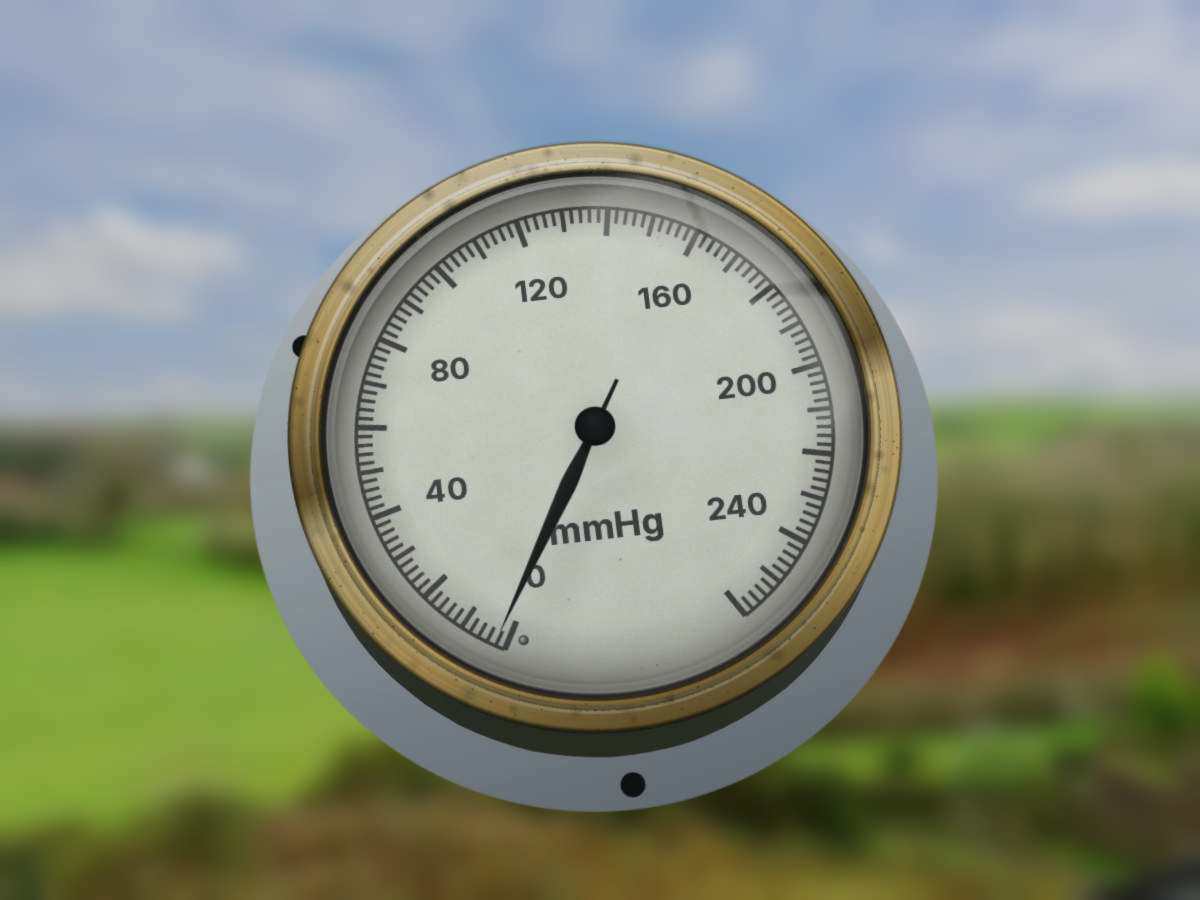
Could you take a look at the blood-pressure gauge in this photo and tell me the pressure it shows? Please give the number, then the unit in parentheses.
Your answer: 2 (mmHg)
